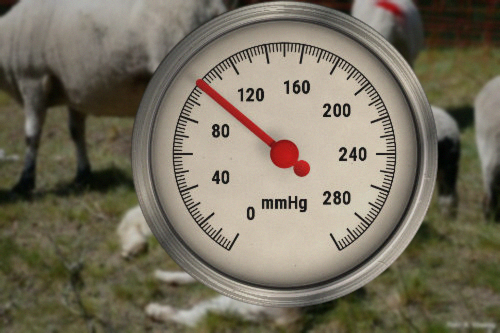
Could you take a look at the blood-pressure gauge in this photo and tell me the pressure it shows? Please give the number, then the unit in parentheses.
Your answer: 100 (mmHg)
